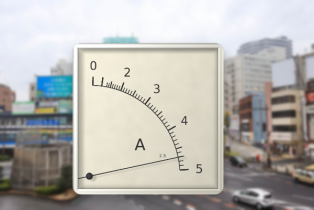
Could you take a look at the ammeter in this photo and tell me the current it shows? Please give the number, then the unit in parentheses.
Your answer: 4.7 (A)
